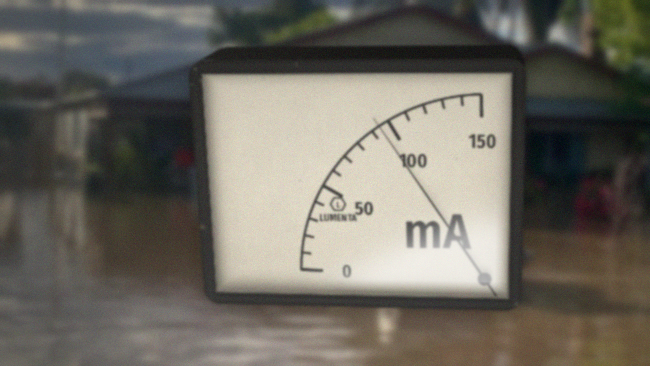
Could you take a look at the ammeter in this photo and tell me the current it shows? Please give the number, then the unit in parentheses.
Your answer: 95 (mA)
